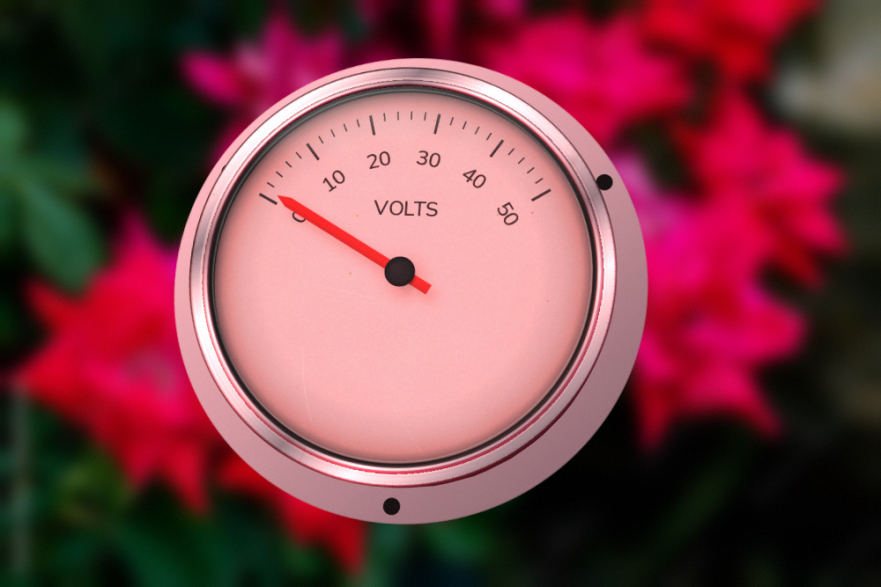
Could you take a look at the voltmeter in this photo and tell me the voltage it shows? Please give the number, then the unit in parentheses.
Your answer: 1 (V)
